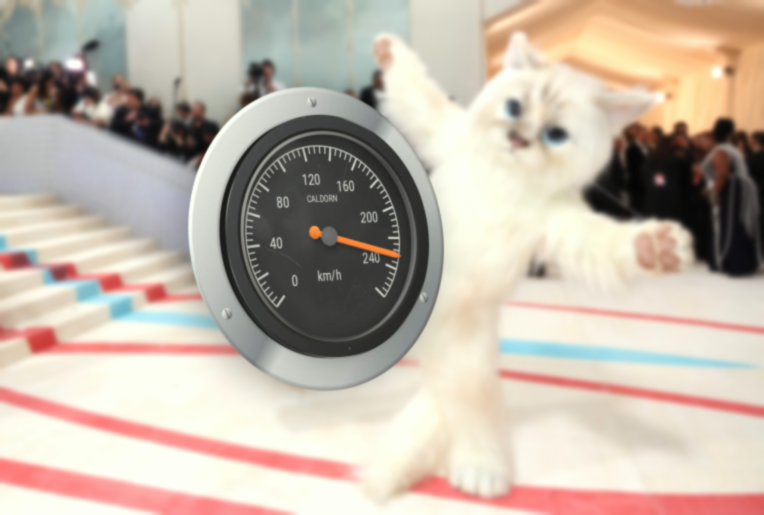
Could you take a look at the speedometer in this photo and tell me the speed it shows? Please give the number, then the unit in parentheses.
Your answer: 232 (km/h)
